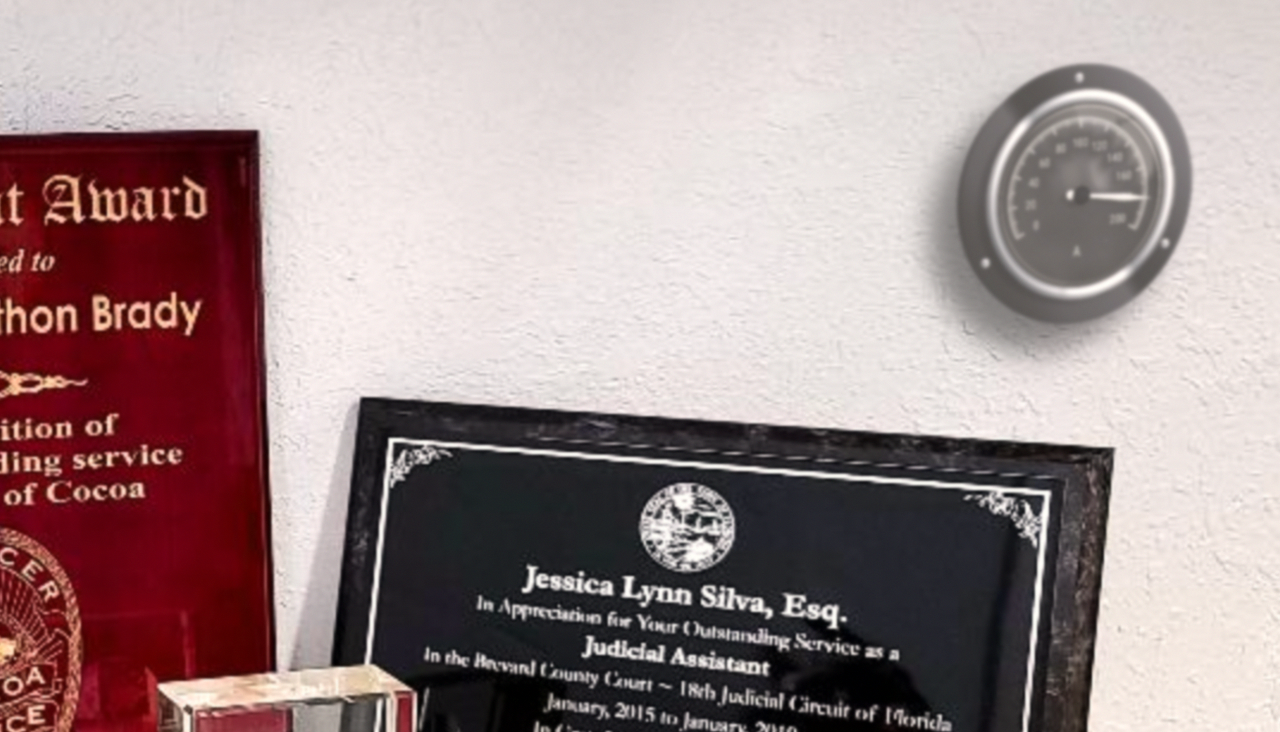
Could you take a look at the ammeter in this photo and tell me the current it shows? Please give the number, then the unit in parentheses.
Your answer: 180 (A)
